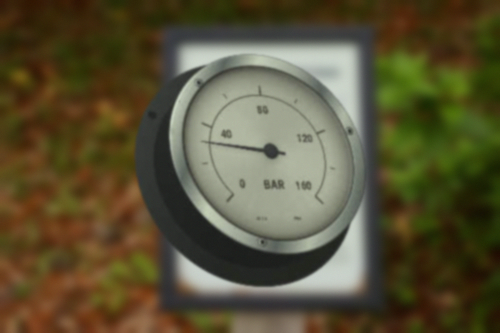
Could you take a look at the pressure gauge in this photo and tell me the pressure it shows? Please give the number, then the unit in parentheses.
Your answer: 30 (bar)
